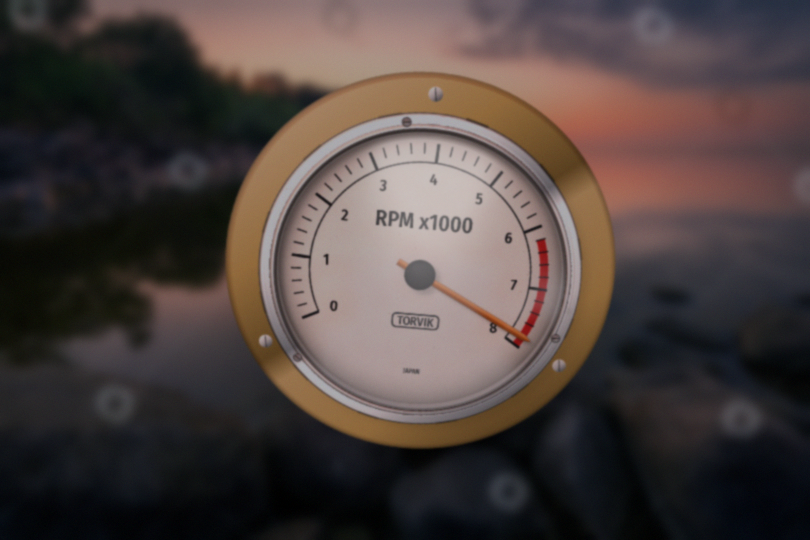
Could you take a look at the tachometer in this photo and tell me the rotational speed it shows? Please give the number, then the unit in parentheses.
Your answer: 7800 (rpm)
